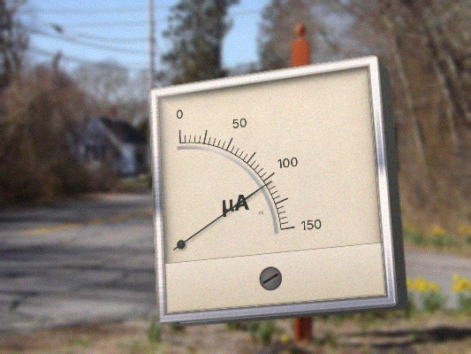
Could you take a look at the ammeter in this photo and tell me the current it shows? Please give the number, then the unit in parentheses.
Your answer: 105 (µA)
